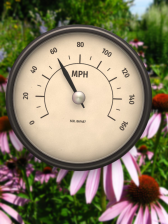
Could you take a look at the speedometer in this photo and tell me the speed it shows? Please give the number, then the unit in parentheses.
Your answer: 60 (mph)
